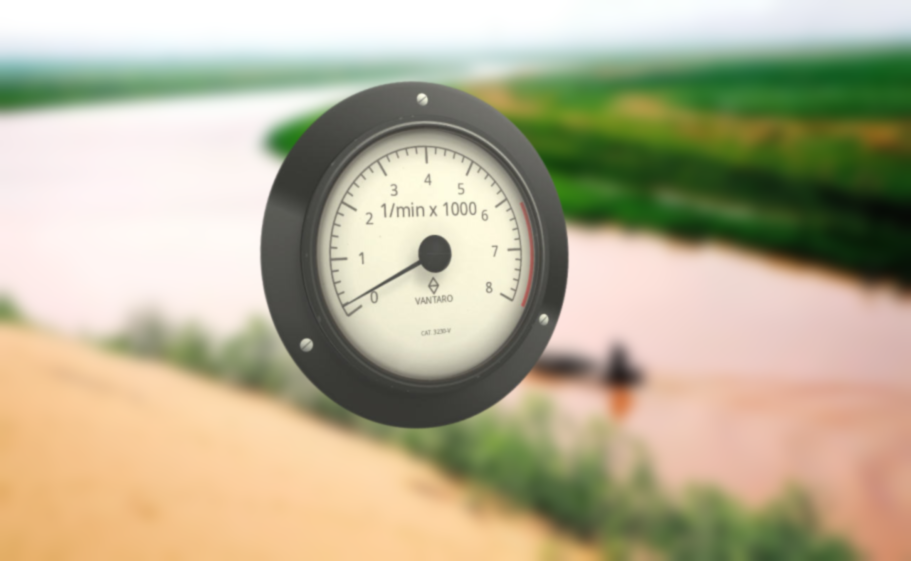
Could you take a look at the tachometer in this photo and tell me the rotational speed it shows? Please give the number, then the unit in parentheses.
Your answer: 200 (rpm)
